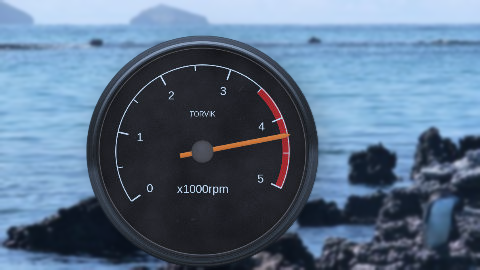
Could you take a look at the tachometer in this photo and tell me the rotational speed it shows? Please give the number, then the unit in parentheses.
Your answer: 4250 (rpm)
